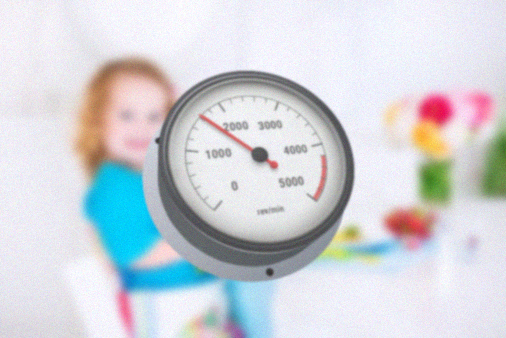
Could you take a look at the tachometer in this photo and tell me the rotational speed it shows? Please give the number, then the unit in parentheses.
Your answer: 1600 (rpm)
